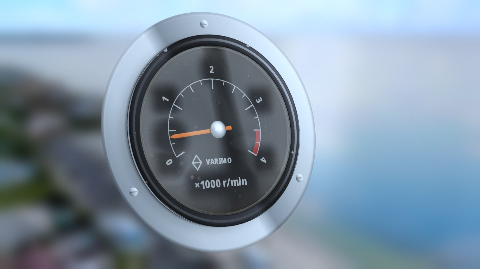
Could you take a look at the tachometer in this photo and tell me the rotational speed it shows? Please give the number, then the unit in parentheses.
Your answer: 375 (rpm)
